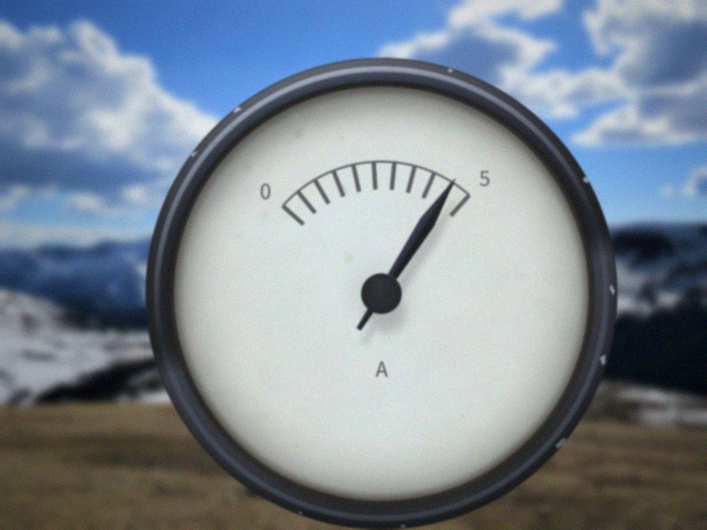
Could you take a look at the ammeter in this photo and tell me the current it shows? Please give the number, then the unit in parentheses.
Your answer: 4.5 (A)
